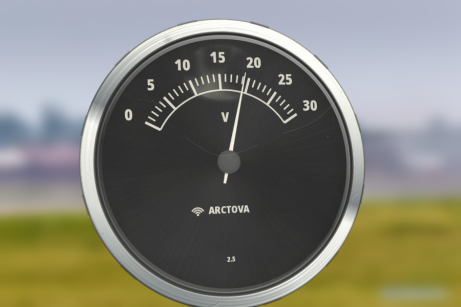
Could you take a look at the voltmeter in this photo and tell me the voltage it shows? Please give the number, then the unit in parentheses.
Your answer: 19 (V)
